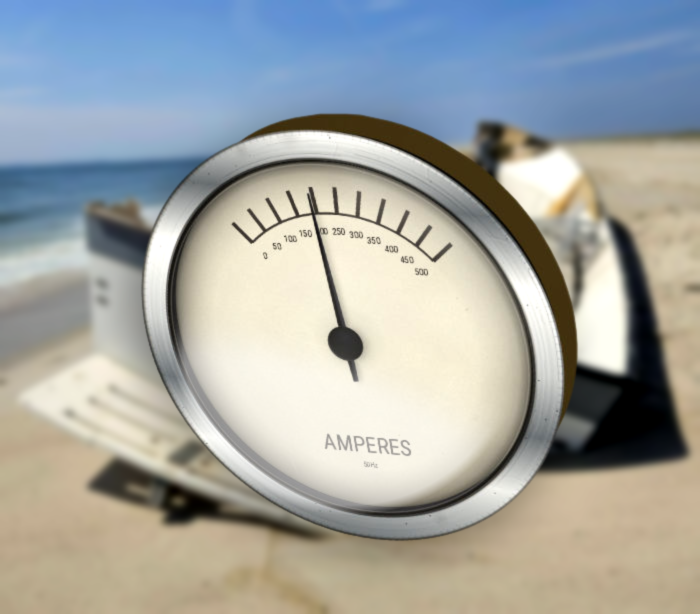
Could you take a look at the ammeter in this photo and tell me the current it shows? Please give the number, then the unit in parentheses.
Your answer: 200 (A)
